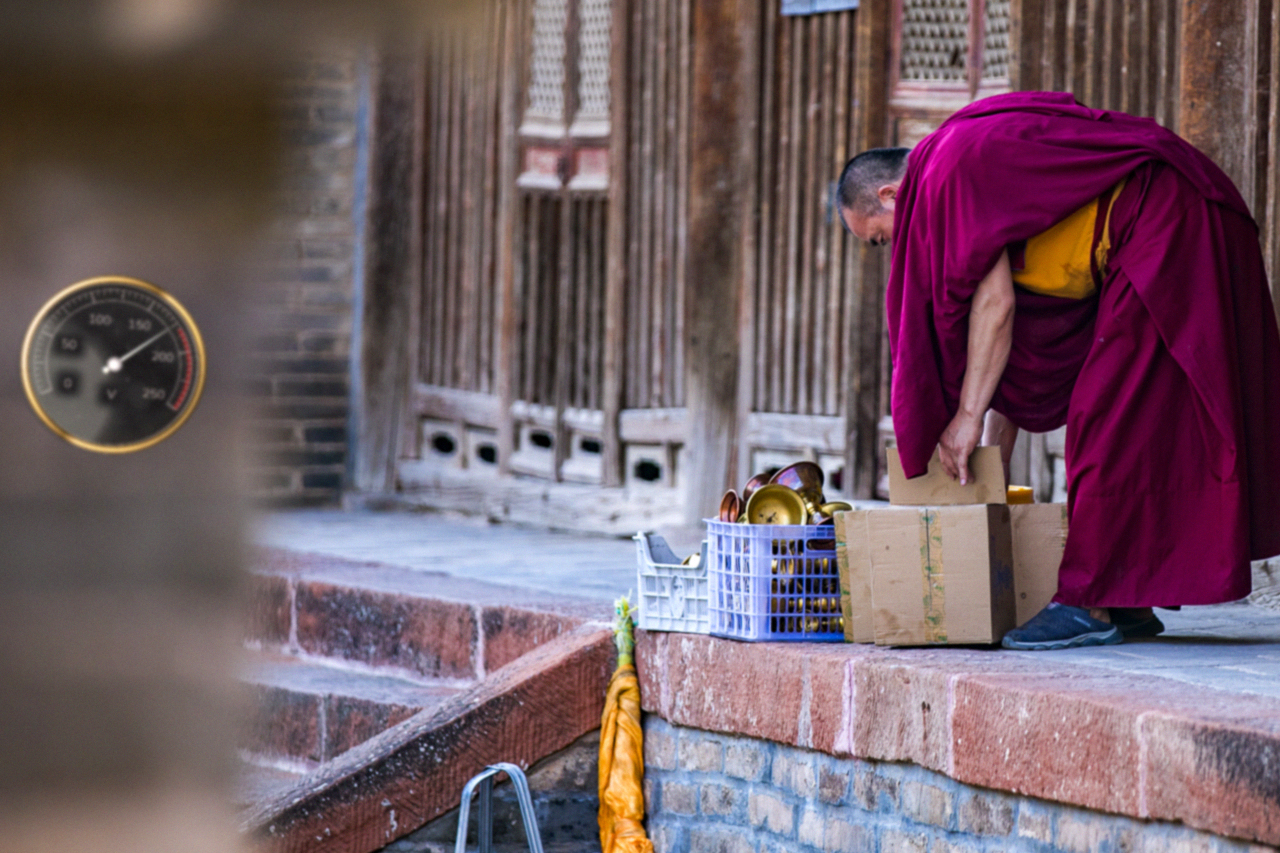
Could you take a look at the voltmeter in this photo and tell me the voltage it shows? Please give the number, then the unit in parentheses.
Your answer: 175 (V)
